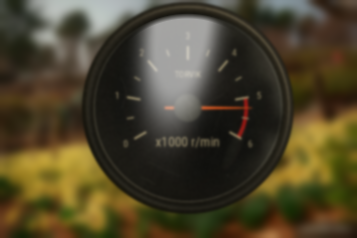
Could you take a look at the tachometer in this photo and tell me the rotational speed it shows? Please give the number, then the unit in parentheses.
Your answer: 5250 (rpm)
